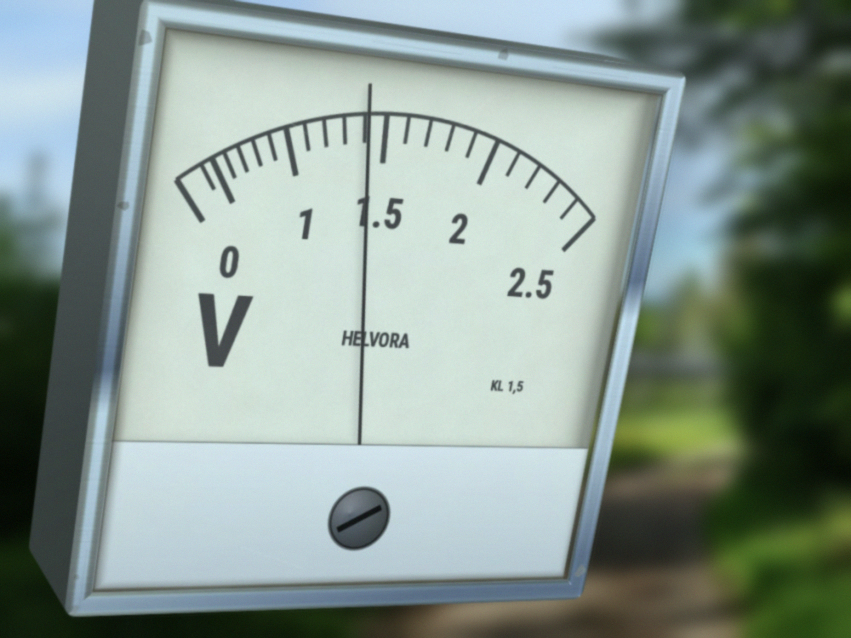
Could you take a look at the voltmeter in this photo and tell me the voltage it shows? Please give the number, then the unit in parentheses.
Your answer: 1.4 (V)
